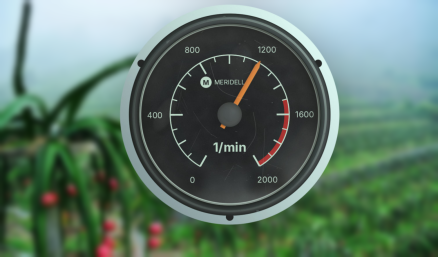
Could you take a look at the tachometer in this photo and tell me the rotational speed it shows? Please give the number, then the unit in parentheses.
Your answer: 1200 (rpm)
